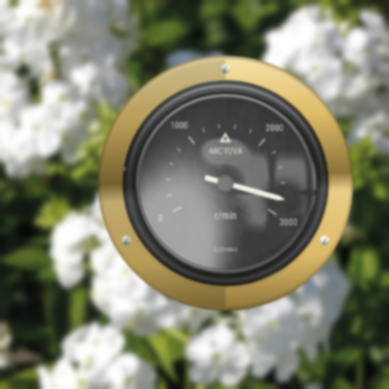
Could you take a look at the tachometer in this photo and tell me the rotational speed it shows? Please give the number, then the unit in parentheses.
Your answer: 2800 (rpm)
